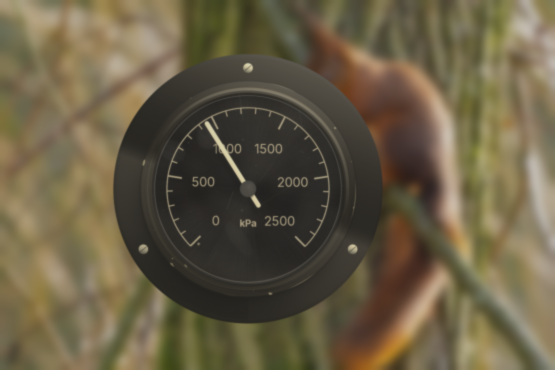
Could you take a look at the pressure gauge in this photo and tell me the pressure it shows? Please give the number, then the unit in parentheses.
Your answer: 950 (kPa)
